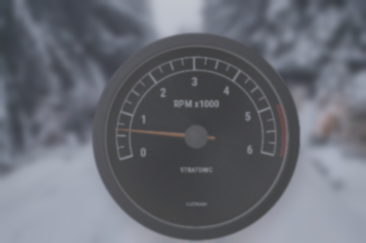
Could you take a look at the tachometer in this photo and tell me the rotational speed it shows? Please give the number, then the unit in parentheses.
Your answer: 625 (rpm)
